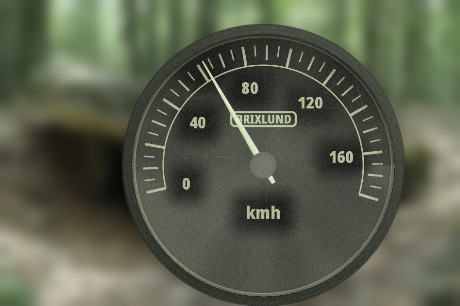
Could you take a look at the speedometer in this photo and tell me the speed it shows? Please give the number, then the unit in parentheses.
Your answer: 62.5 (km/h)
